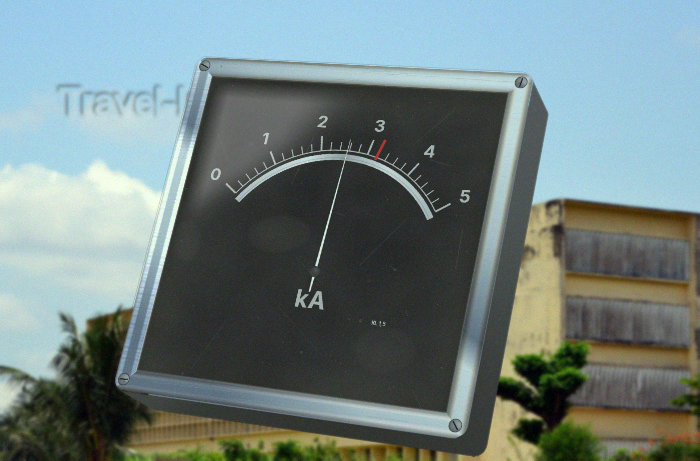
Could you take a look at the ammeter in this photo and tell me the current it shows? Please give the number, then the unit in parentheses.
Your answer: 2.6 (kA)
